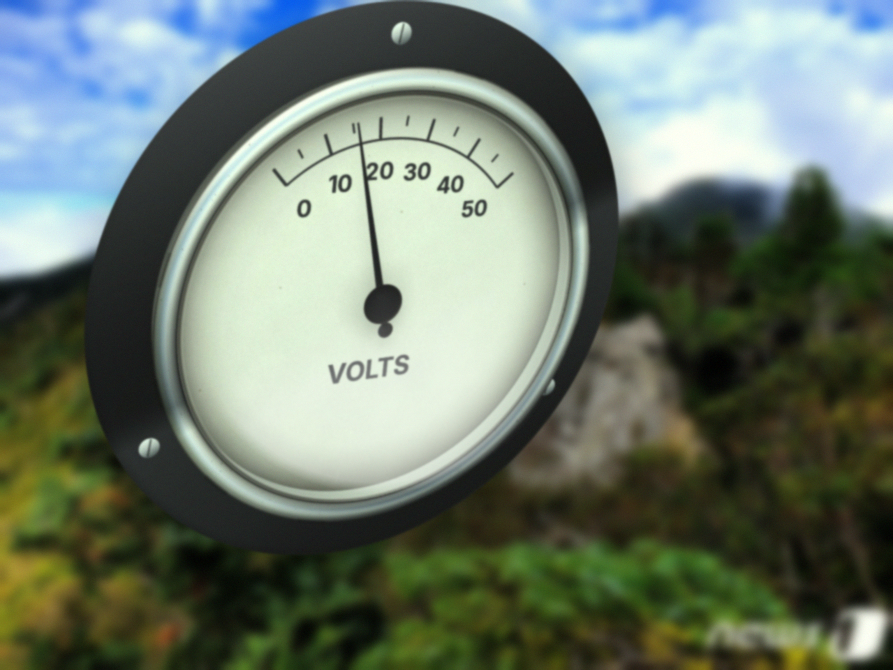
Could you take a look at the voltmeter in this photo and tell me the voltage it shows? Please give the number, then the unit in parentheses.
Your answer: 15 (V)
